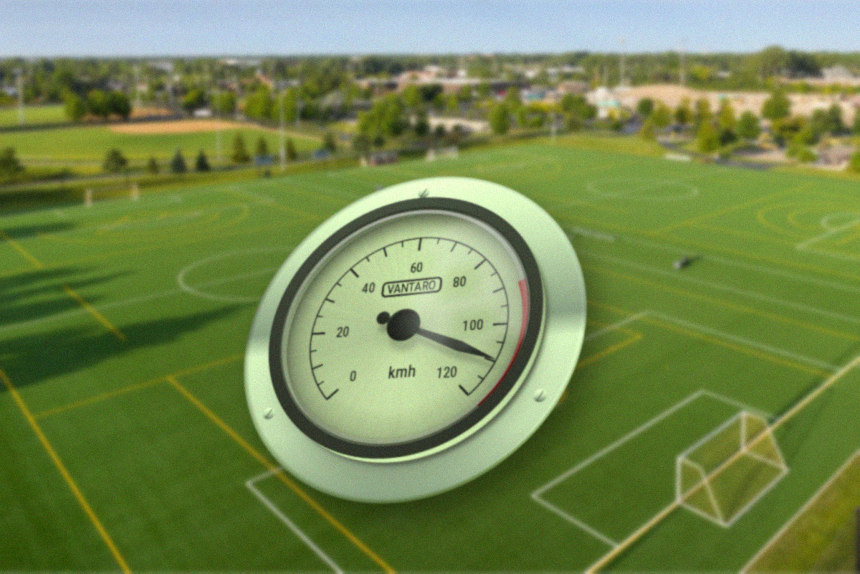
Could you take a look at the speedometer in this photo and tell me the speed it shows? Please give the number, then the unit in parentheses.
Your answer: 110 (km/h)
